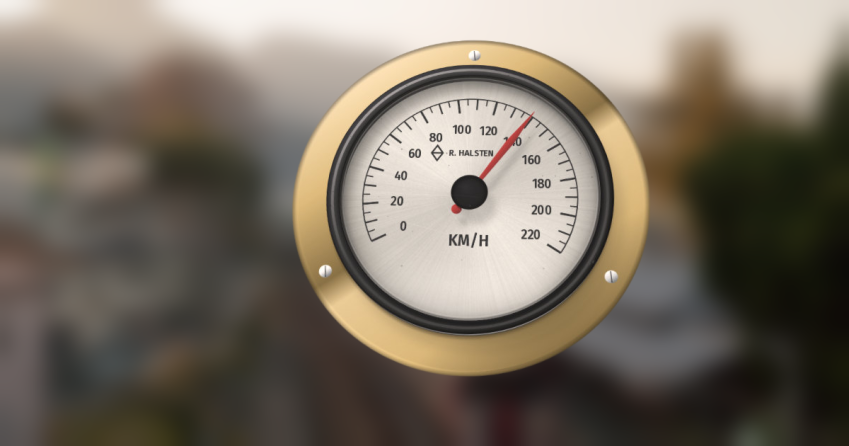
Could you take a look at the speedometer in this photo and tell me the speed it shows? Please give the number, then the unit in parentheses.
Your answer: 140 (km/h)
